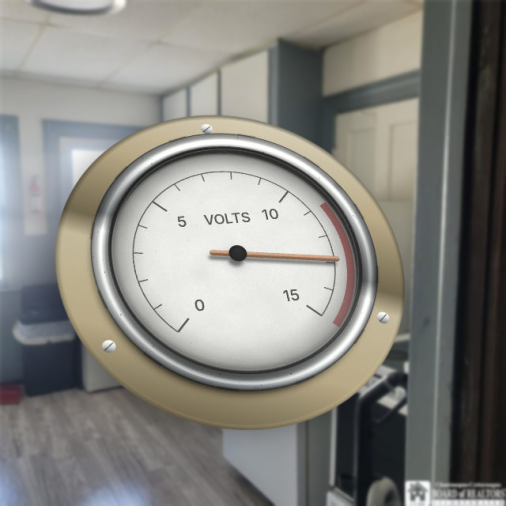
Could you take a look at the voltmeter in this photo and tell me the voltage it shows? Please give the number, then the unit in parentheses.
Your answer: 13 (V)
